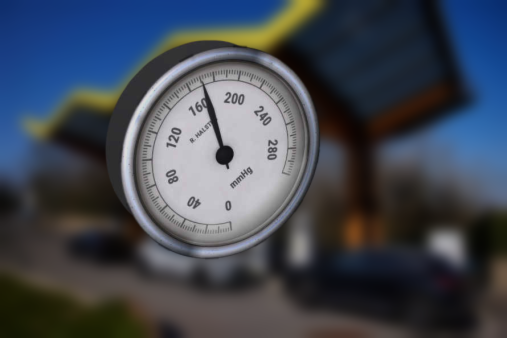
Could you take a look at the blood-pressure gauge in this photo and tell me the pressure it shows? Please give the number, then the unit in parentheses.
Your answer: 170 (mmHg)
